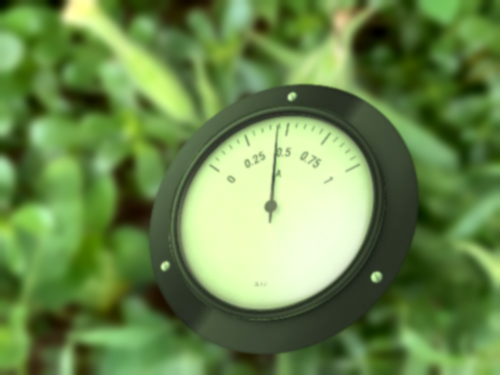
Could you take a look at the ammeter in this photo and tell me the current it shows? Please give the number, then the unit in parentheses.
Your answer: 0.45 (A)
